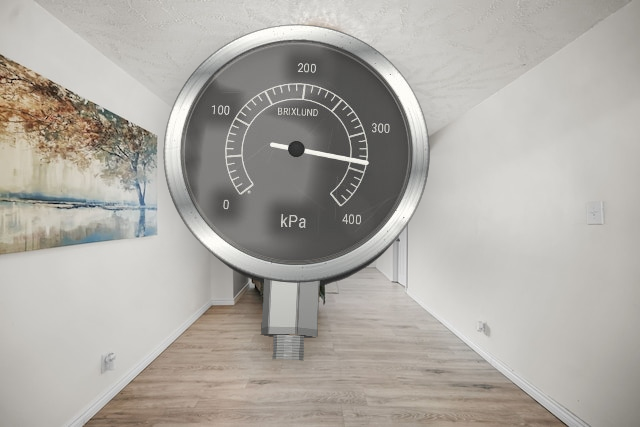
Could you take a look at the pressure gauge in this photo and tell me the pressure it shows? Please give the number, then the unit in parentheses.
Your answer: 340 (kPa)
